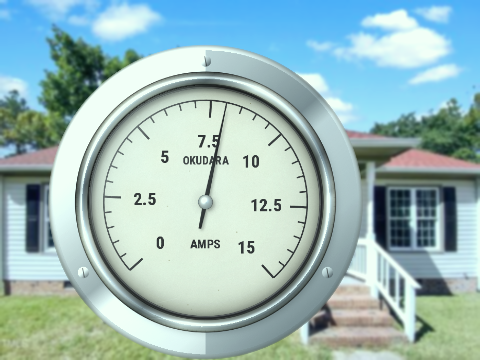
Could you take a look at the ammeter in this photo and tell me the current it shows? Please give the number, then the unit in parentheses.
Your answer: 8 (A)
